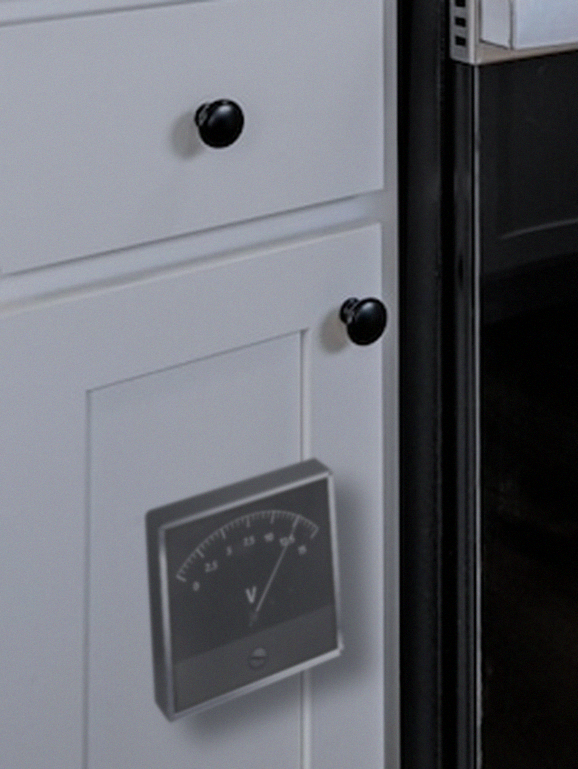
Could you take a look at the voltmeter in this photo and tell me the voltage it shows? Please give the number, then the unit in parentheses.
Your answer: 12.5 (V)
